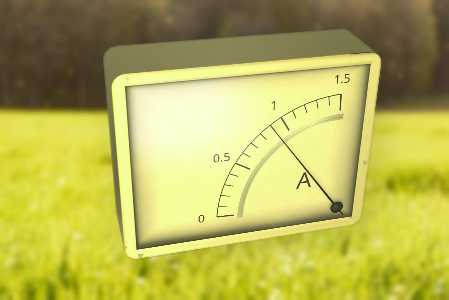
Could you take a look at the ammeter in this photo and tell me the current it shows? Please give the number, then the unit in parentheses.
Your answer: 0.9 (A)
